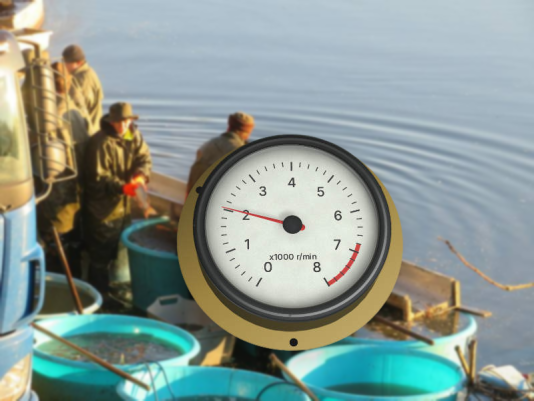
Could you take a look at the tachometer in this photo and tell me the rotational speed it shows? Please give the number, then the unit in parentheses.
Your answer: 2000 (rpm)
